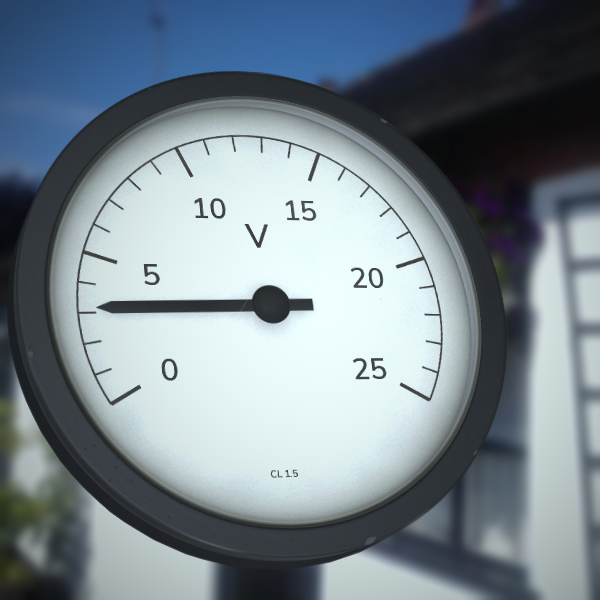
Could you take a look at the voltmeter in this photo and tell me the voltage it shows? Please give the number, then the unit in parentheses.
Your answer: 3 (V)
